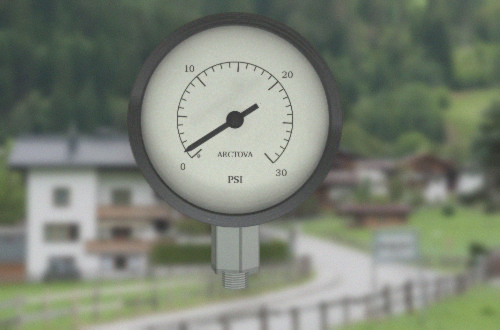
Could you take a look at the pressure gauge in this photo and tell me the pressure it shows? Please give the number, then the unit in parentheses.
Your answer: 1 (psi)
